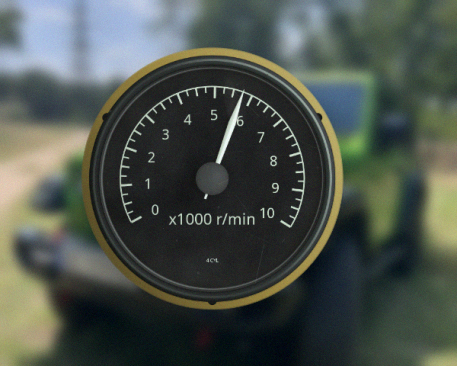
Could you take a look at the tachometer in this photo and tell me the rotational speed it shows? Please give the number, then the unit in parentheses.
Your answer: 5750 (rpm)
